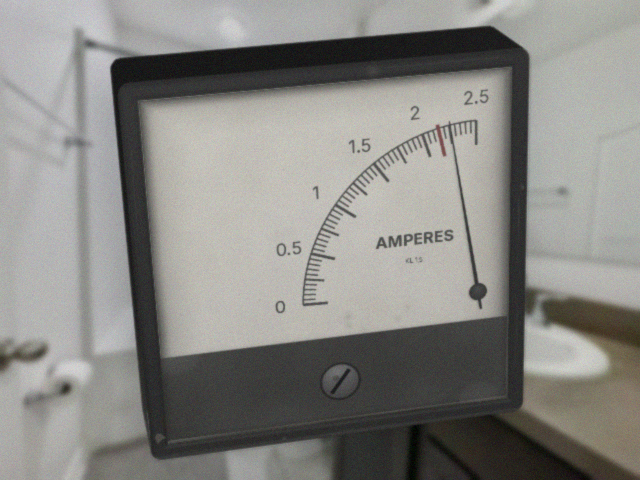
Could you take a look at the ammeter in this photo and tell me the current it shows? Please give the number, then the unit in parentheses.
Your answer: 2.25 (A)
